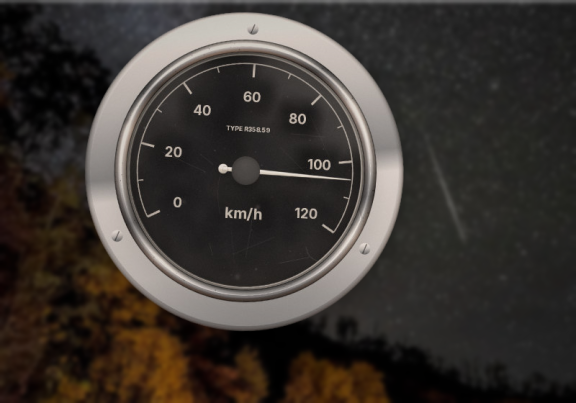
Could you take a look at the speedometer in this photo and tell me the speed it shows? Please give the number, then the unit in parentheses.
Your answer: 105 (km/h)
